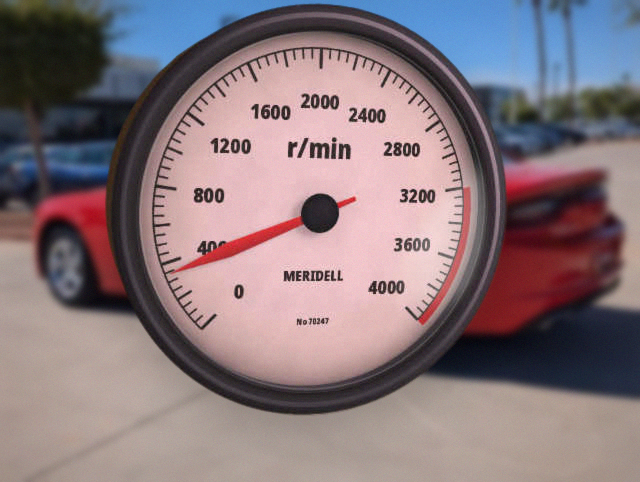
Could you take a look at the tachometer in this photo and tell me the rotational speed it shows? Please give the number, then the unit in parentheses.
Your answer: 350 (rpm)
